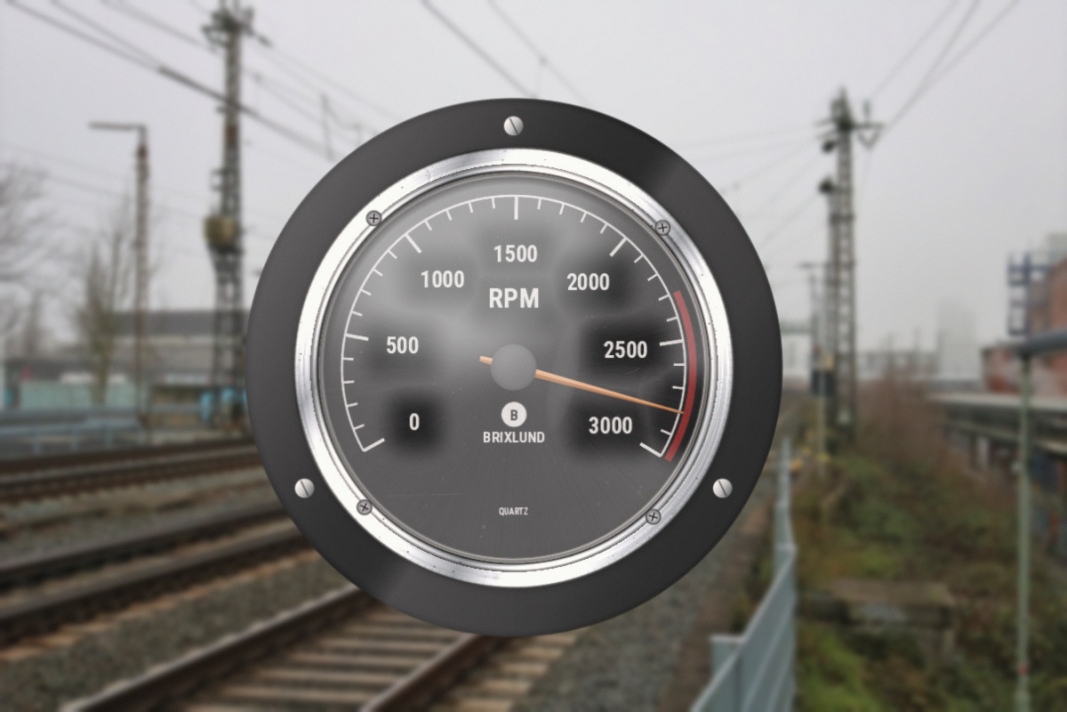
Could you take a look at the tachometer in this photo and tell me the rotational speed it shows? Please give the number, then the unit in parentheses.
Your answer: 2800 (rpm)
